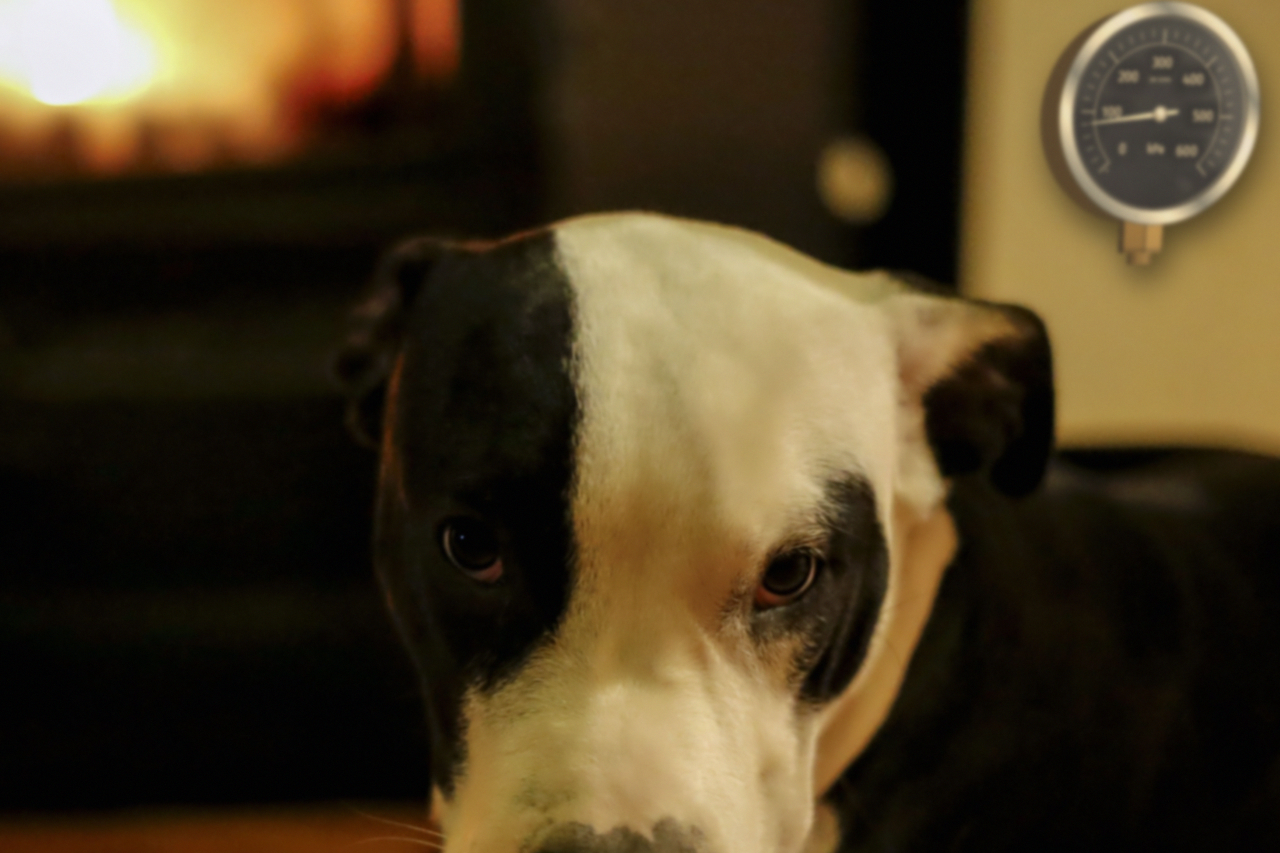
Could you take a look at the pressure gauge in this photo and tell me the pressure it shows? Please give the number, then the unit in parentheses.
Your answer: 80 (kPa)
